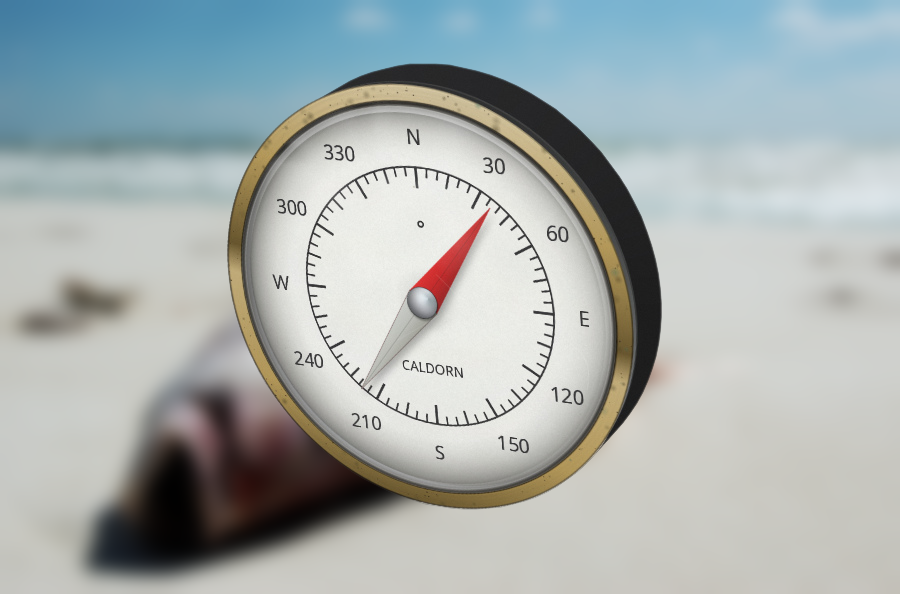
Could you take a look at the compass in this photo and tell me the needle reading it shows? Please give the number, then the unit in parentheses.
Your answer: 37.5 (°)
